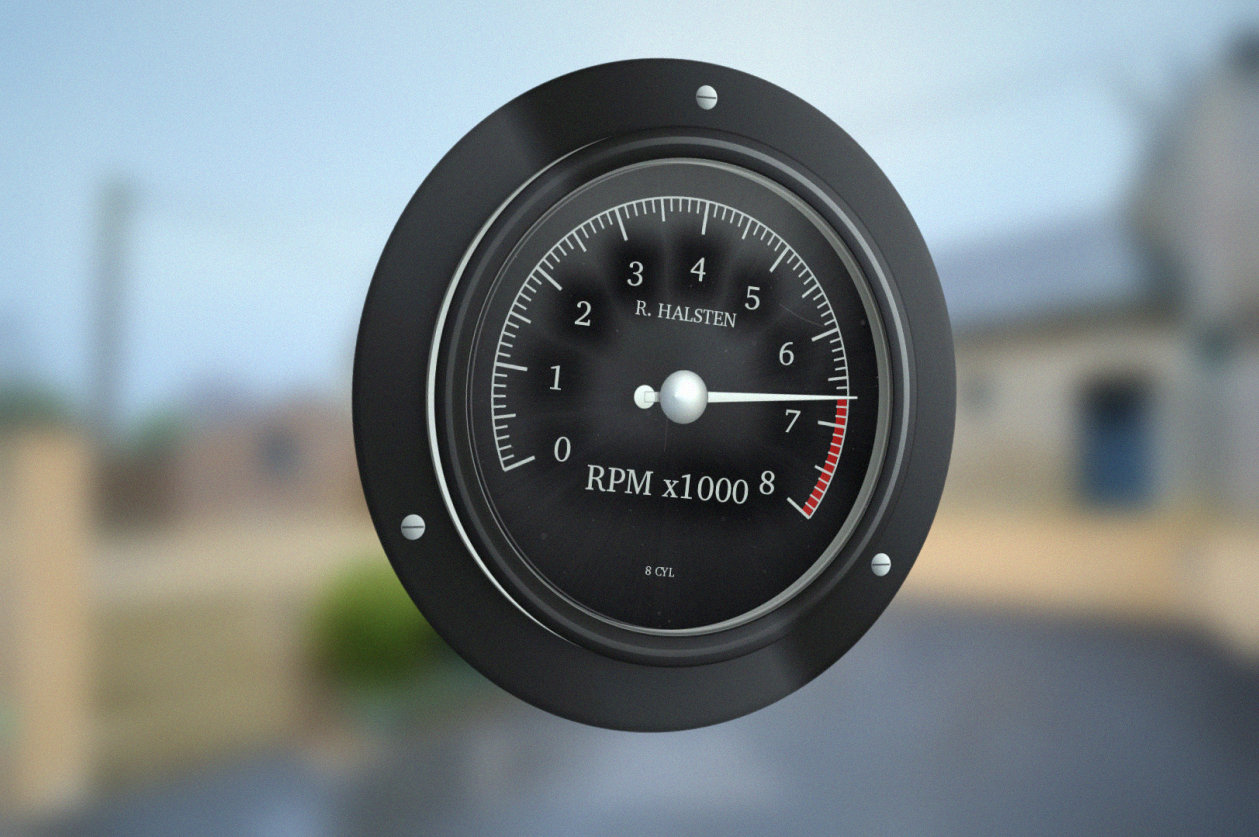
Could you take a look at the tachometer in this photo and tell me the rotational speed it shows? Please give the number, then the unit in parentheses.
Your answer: 6700 (rpm)
